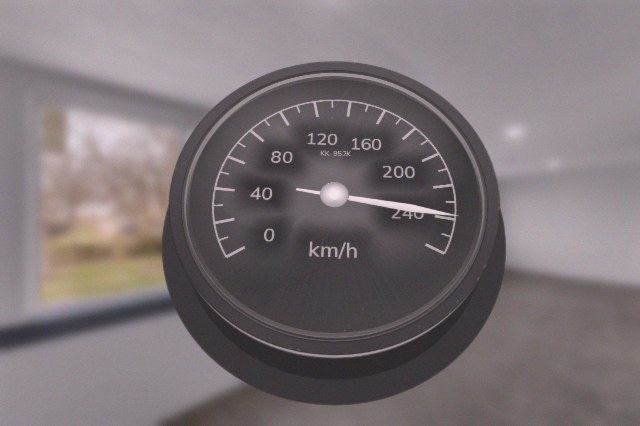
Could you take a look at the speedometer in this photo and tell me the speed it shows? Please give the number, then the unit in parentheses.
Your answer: 240 (km/h)
